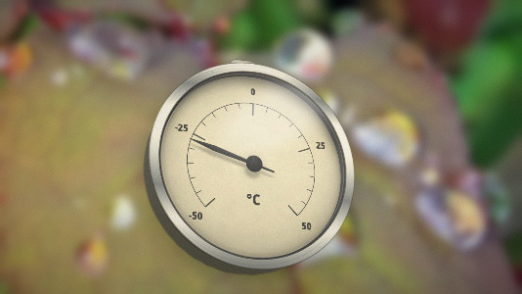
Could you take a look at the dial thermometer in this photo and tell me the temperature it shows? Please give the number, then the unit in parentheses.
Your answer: -27.5 (°C)
